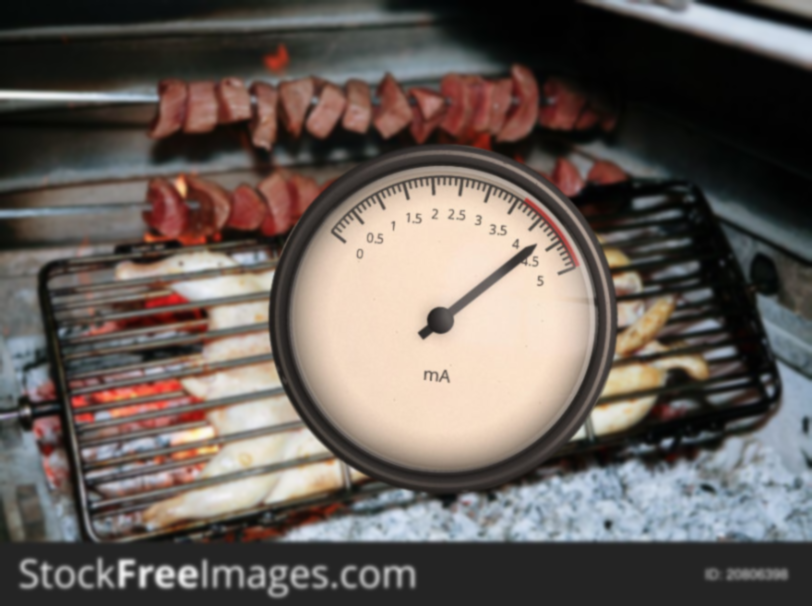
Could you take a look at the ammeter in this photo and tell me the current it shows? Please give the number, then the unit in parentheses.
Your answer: 4.3 (mA)
